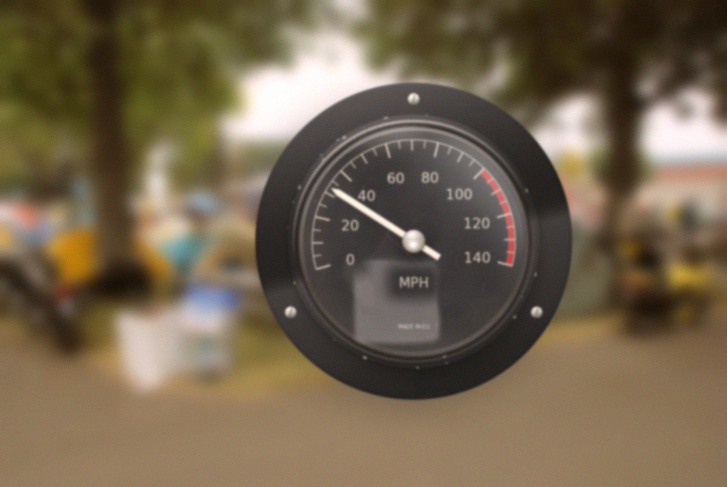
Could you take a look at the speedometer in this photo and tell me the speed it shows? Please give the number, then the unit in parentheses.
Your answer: 32.5 (mph)
